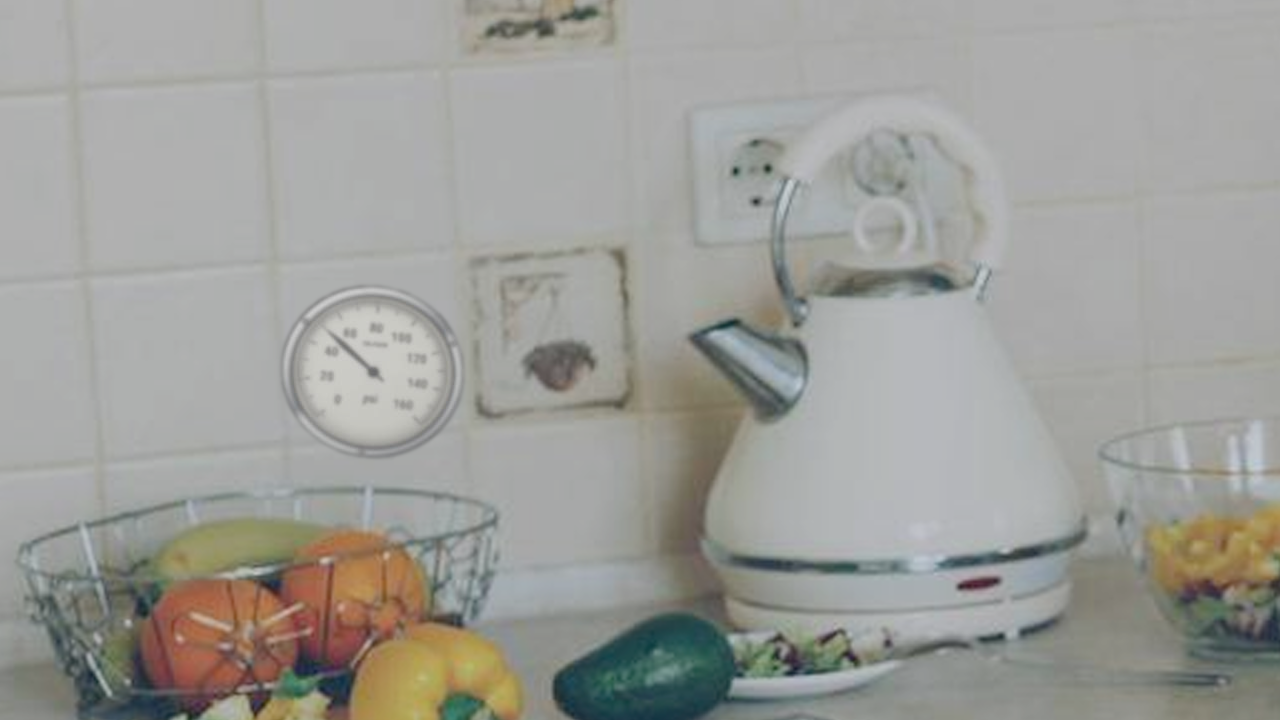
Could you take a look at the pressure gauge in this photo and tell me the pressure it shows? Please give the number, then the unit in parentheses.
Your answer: 50 (psi)
